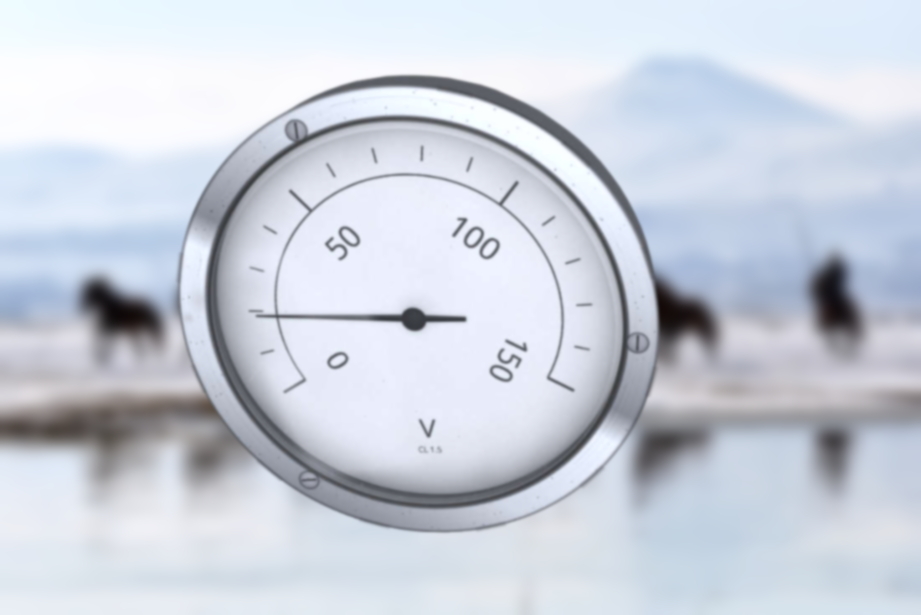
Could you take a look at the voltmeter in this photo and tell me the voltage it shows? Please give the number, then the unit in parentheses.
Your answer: 20 (V)
